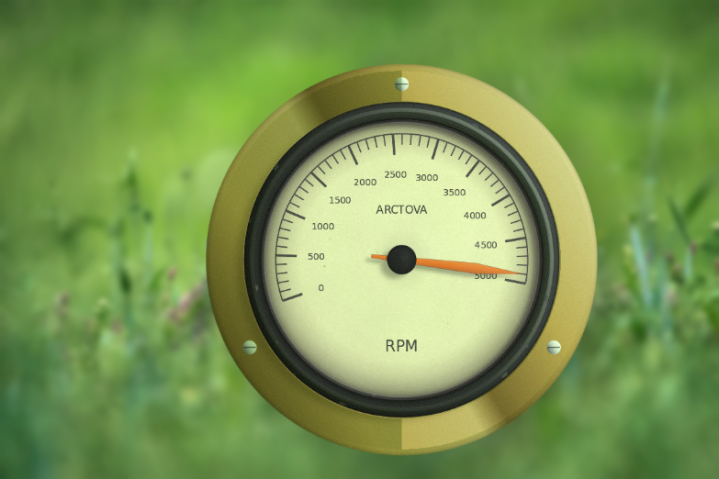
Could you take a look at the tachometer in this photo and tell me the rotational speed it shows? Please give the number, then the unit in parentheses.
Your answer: 4900 (rpm)
